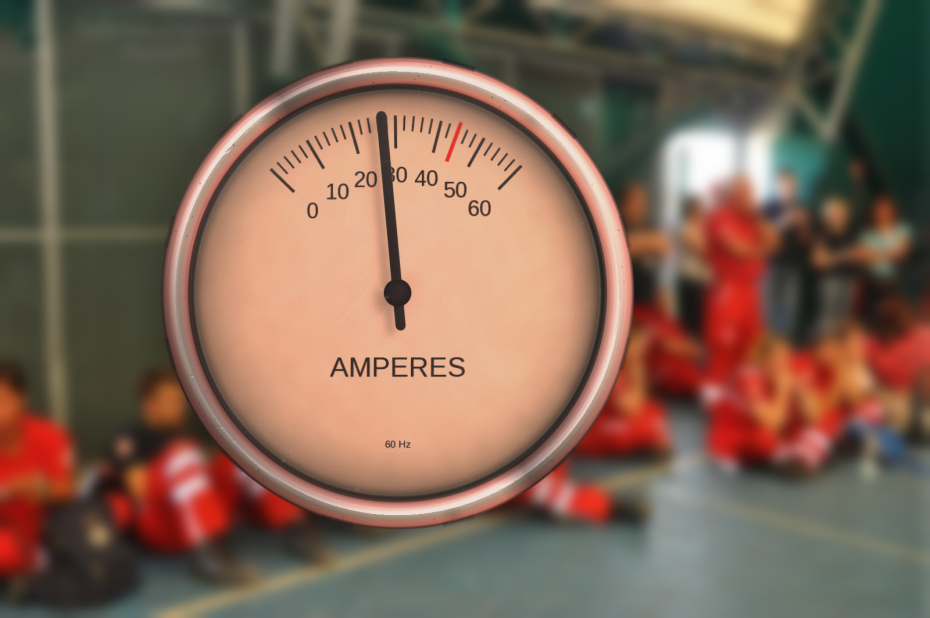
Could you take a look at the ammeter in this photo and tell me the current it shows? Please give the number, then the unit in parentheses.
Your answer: 27 (A)
